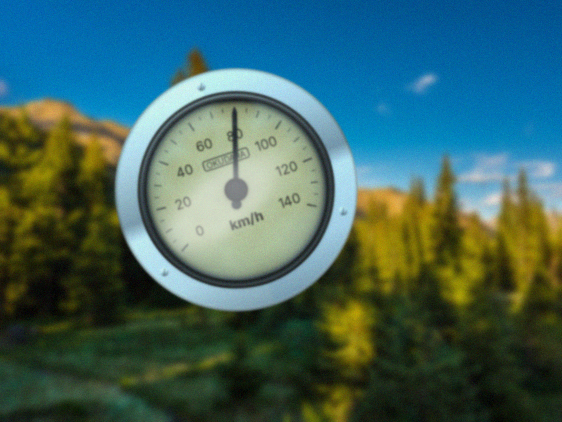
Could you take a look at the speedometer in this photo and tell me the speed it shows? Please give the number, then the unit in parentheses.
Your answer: 80 (km/h)
